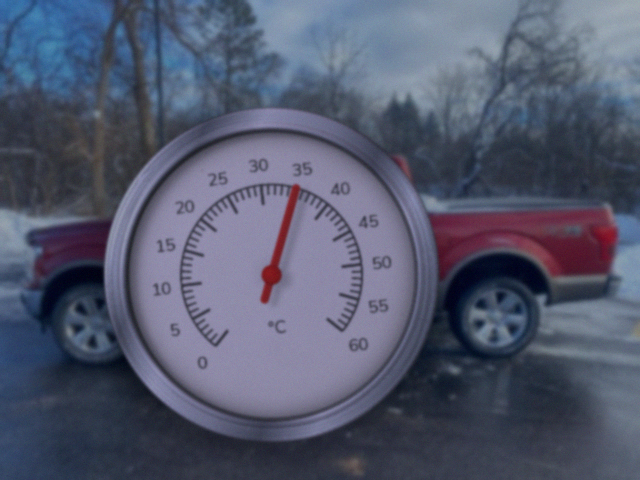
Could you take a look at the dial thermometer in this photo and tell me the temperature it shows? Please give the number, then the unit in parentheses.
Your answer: 35 (°C)
